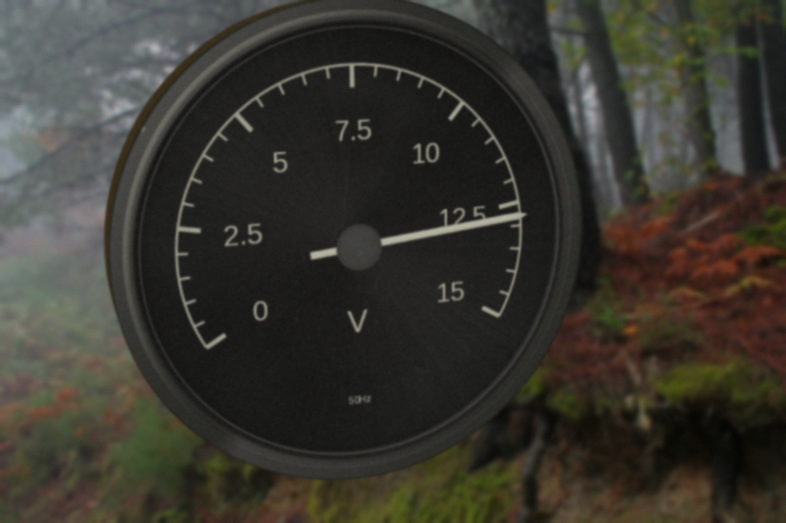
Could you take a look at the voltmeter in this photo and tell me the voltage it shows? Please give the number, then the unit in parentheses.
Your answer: 12.75 (V)
